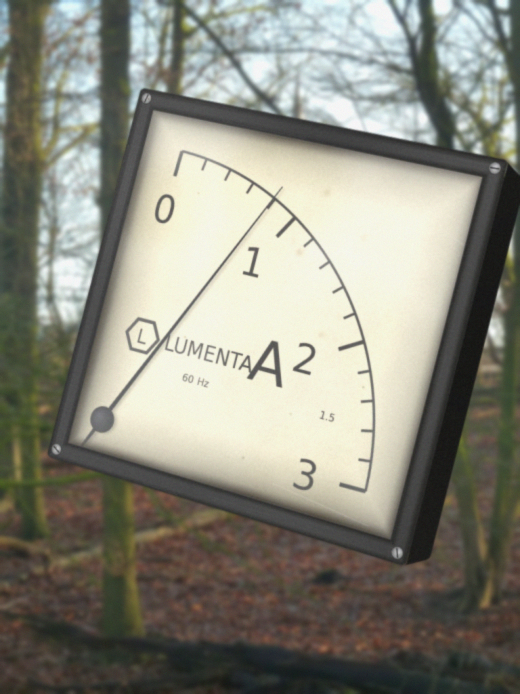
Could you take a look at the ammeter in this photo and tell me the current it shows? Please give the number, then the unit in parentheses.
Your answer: 0.8 (A)
